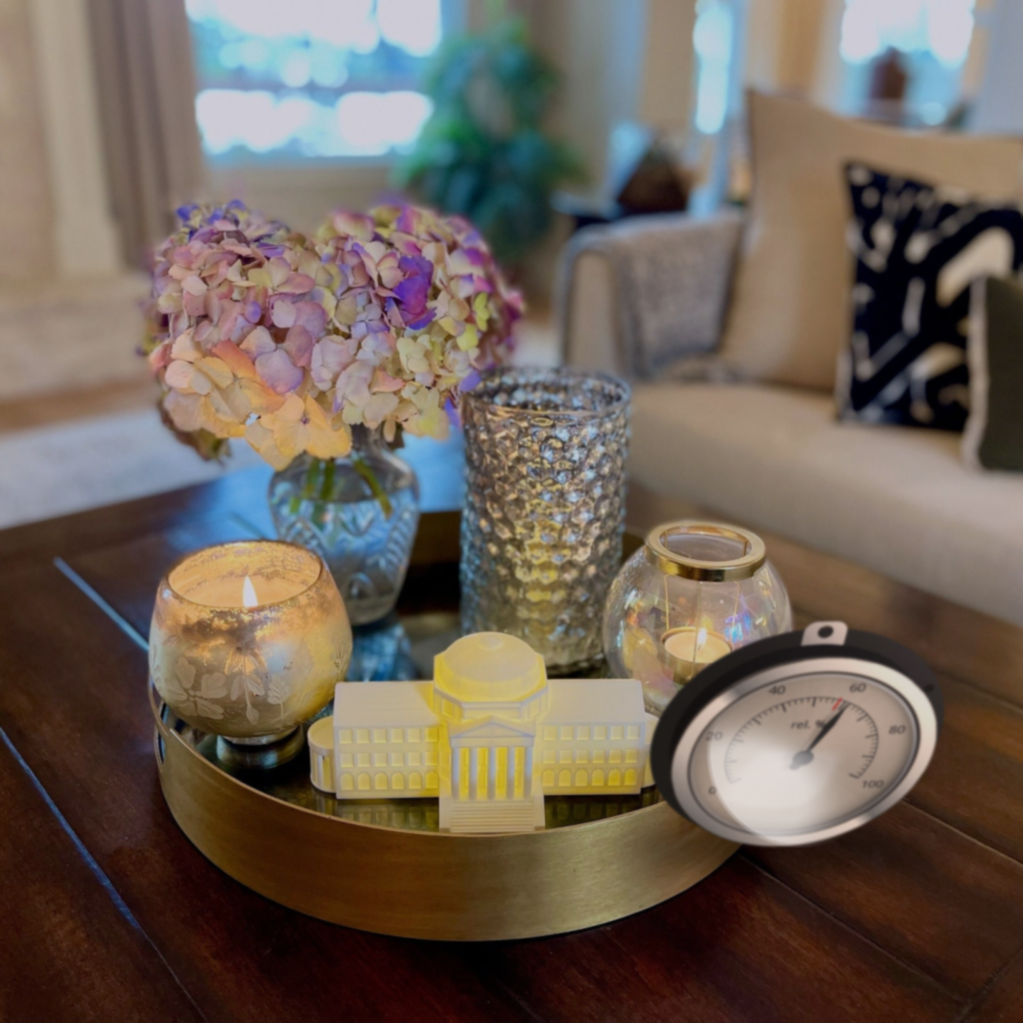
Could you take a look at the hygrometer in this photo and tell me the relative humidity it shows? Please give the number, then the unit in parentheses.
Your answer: 60 (%)
